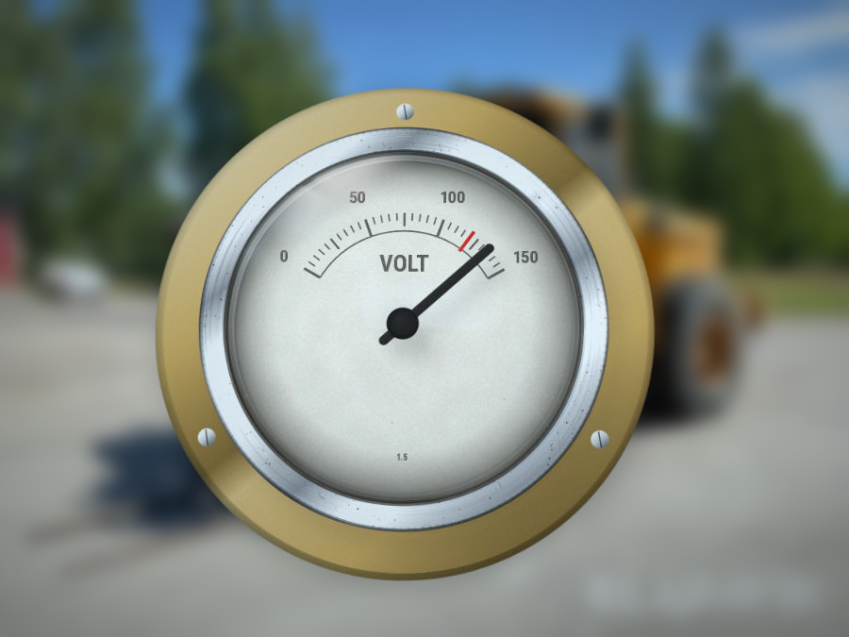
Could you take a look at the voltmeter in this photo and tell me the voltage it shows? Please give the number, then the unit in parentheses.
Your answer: 135 (V)
